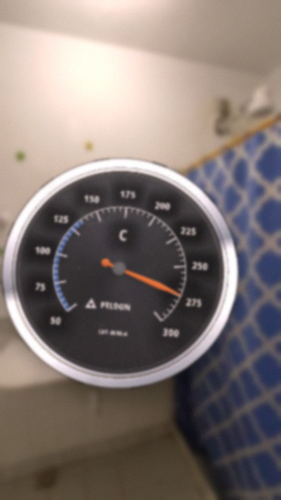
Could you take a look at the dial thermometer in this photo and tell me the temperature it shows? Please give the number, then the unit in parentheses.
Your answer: 275 (°C)
